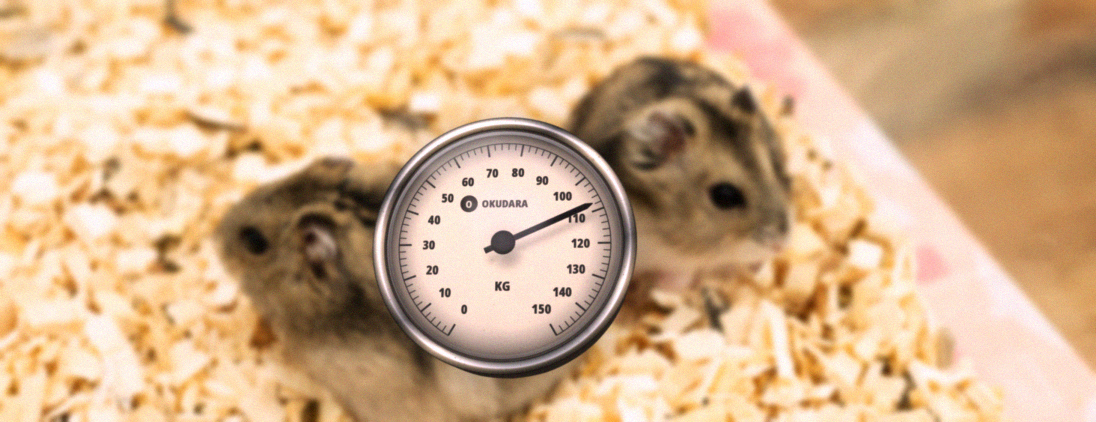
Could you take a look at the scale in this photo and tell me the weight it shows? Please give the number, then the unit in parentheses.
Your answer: 108 (kg)
